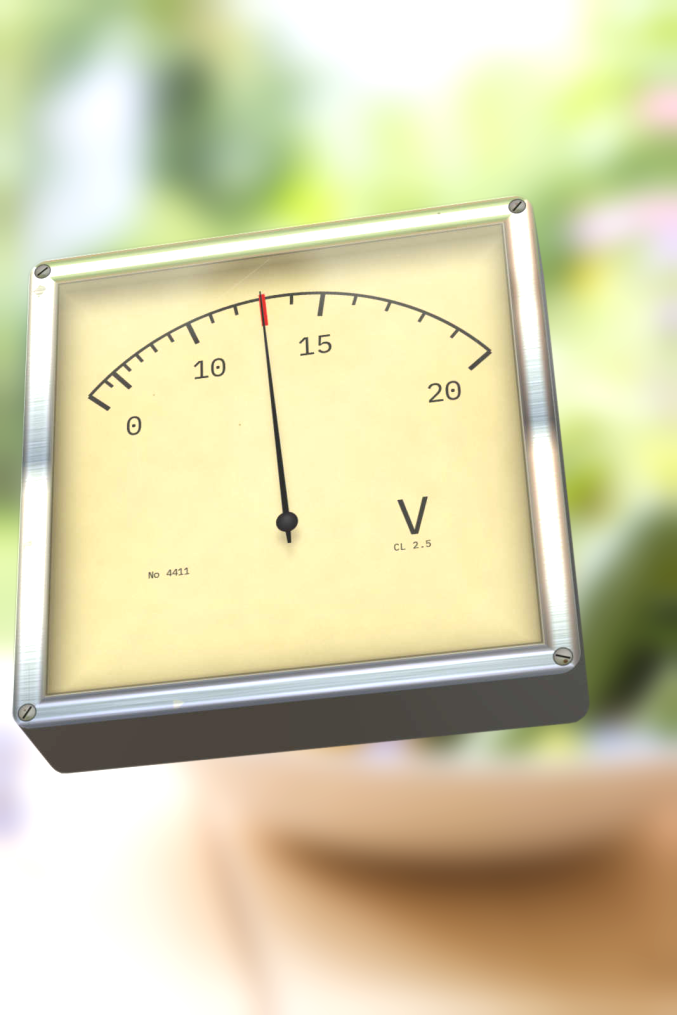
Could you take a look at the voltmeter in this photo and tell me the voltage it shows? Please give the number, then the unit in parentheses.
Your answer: 13 (V)
